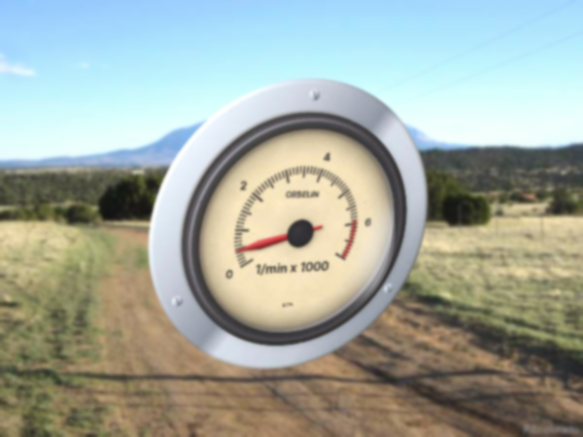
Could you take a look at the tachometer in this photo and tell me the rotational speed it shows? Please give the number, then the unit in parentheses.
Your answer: 500 (rpm)
